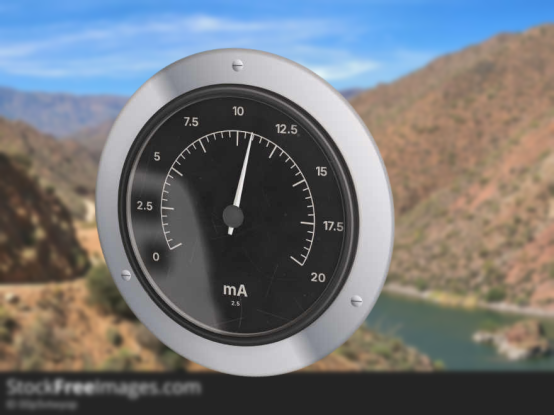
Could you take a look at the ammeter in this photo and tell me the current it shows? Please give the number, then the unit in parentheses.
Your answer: 11 (mA)
